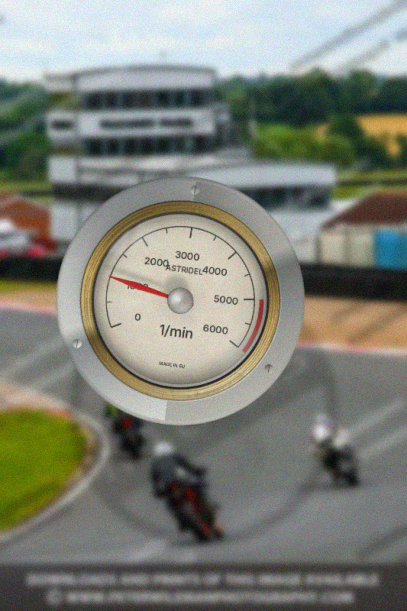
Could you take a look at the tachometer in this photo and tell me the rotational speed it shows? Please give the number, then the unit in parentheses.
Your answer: 1000 (rpm)
